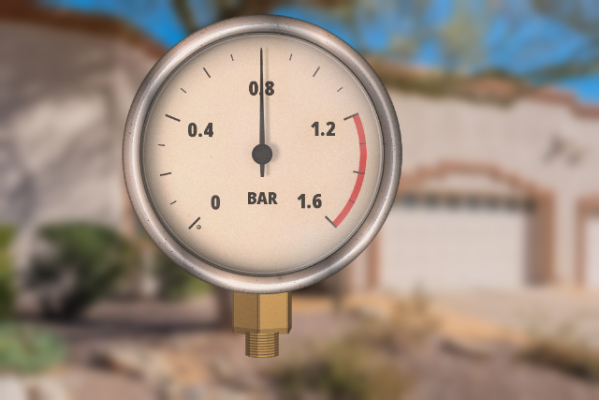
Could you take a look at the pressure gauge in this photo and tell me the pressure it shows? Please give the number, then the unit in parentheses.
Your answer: 0.8 (bar)
